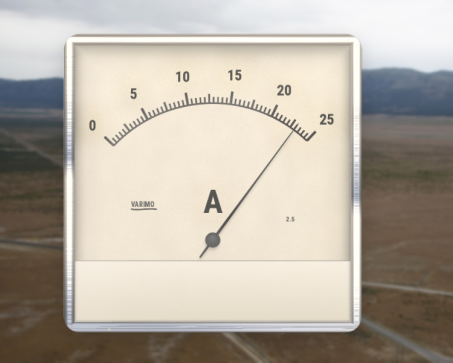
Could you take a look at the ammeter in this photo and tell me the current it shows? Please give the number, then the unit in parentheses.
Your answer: 23 (A)
